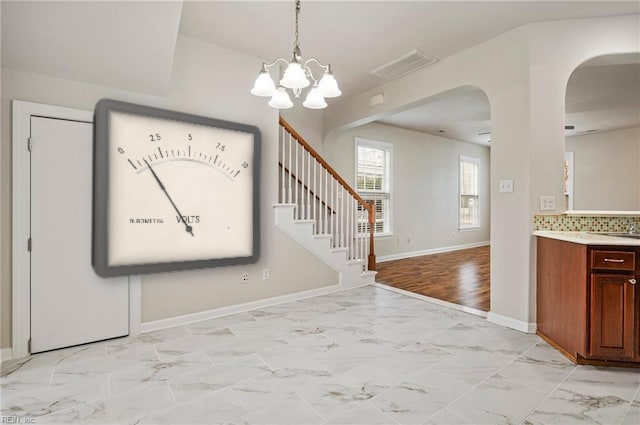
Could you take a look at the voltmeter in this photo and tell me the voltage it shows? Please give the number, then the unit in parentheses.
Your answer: 1 (V)
